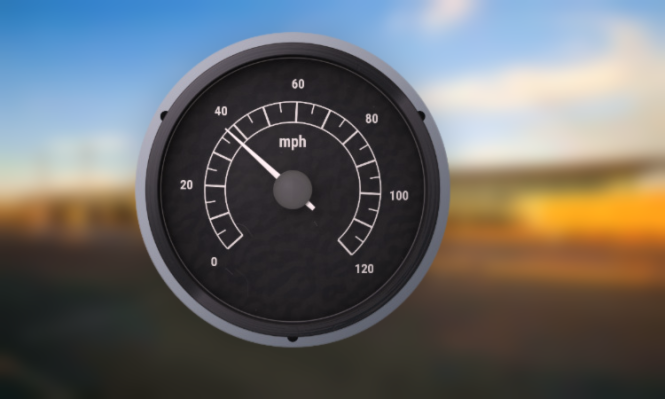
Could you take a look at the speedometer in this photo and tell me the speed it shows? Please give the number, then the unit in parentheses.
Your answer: 37.5 (mph)
